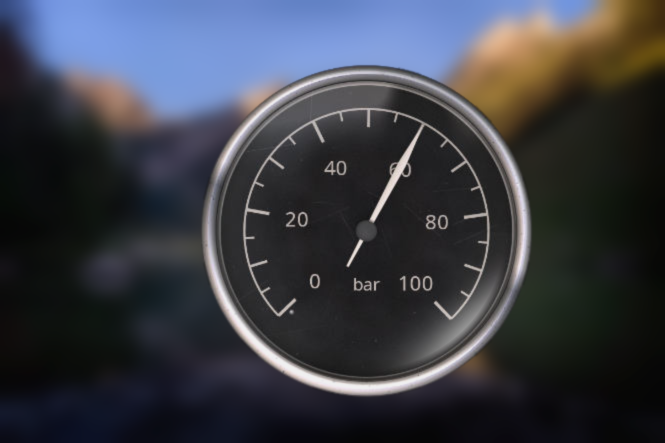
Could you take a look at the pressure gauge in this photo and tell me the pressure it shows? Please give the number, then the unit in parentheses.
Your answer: 60 (bar)
